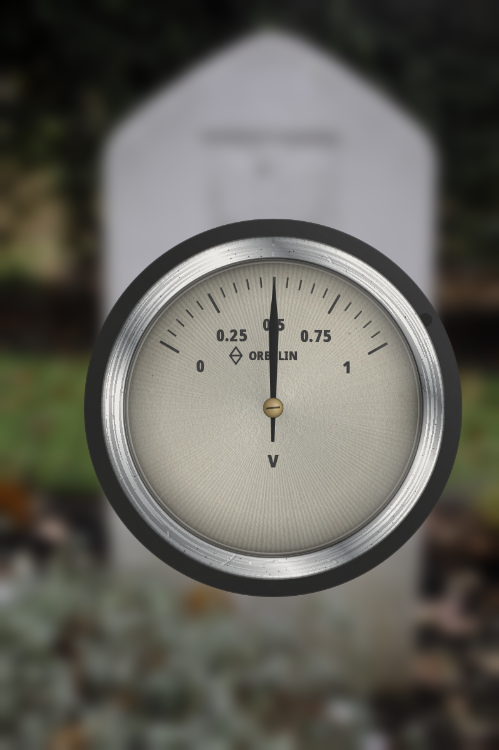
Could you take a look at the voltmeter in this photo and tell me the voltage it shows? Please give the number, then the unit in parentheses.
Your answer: 0.5 (V)
